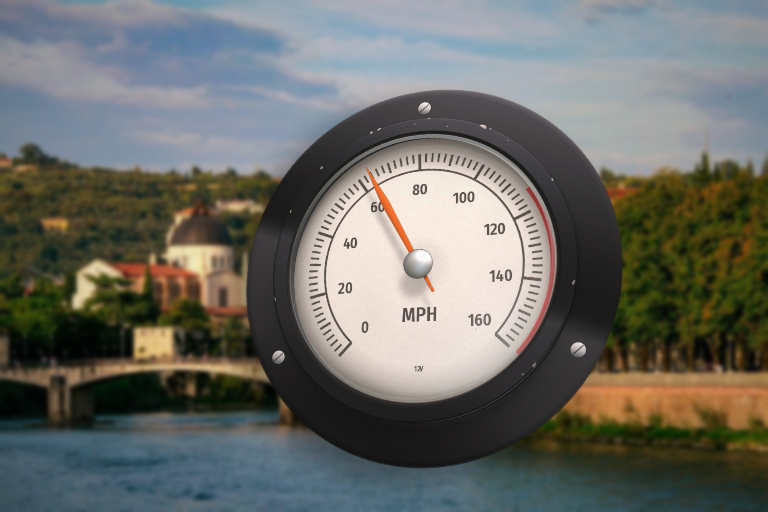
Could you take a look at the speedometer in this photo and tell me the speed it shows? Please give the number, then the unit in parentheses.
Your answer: 64 (mph)
